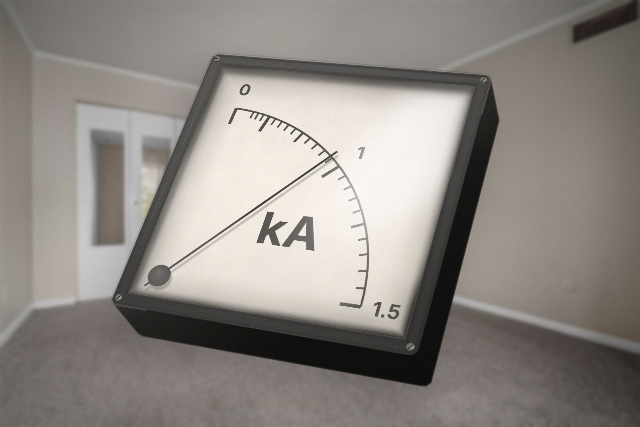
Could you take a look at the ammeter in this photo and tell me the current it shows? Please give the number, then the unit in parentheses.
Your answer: 0.95 (kA)
